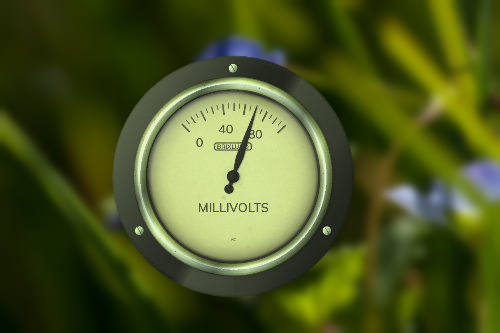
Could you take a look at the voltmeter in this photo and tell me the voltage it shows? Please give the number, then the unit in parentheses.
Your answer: 70 (mV)
